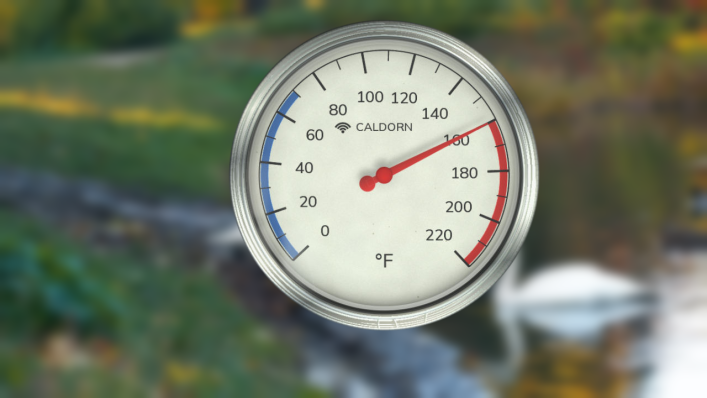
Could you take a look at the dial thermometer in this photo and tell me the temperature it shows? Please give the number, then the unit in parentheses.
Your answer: 160 (°F)
